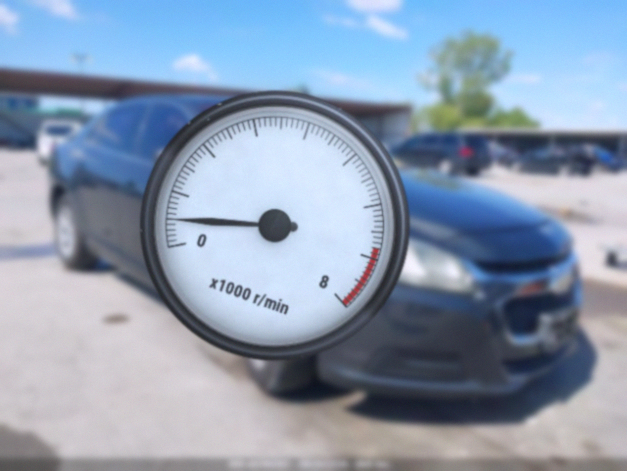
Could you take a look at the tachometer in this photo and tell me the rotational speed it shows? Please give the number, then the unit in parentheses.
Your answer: 500 (rpm)
